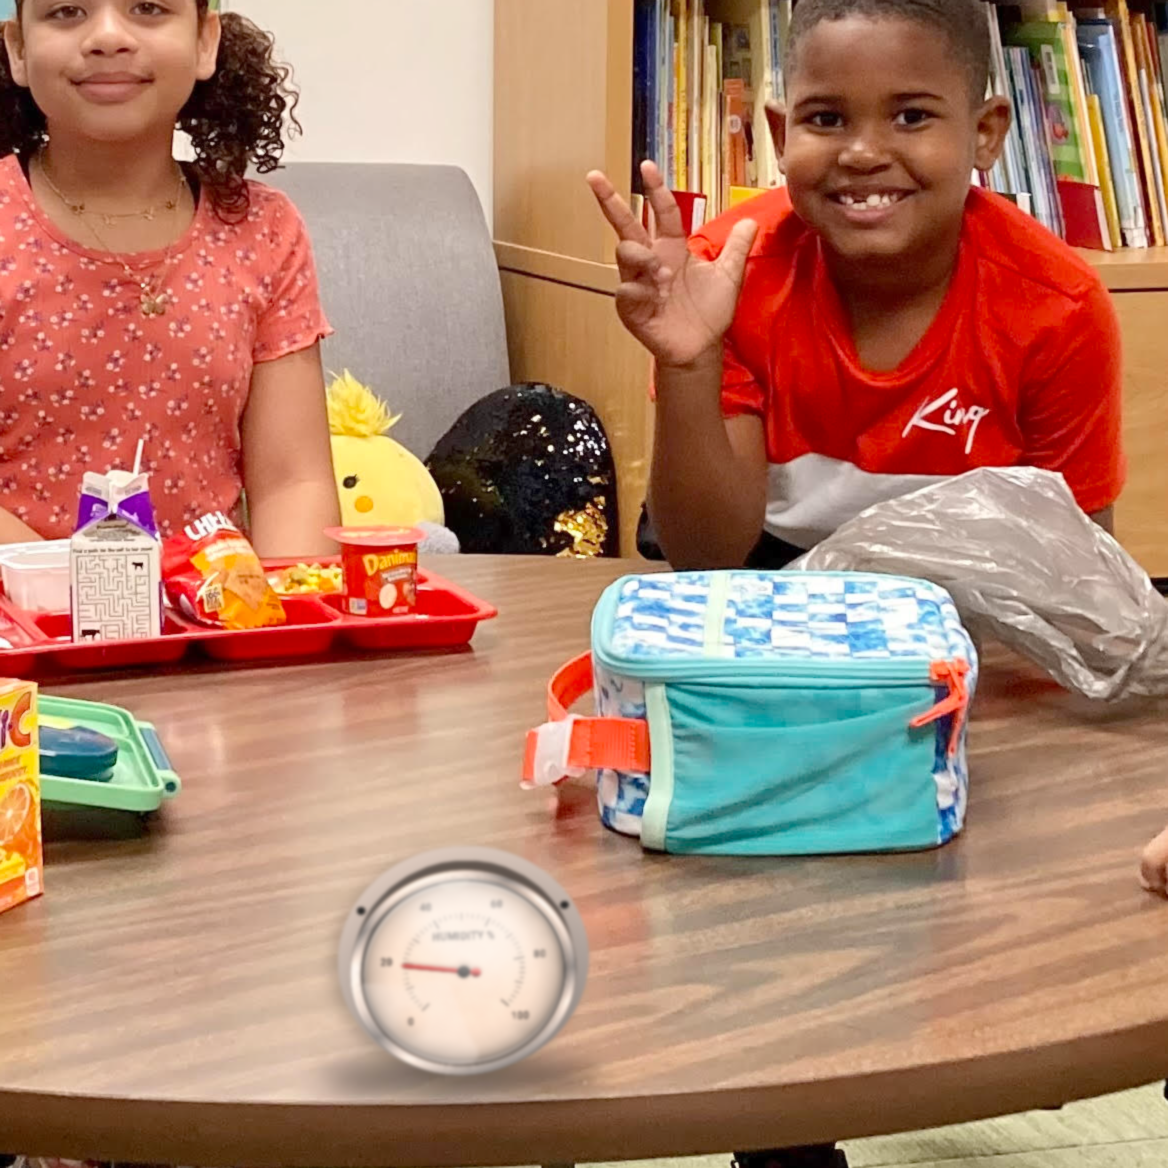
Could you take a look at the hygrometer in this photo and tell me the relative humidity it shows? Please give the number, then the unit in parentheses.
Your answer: 20 (%)
